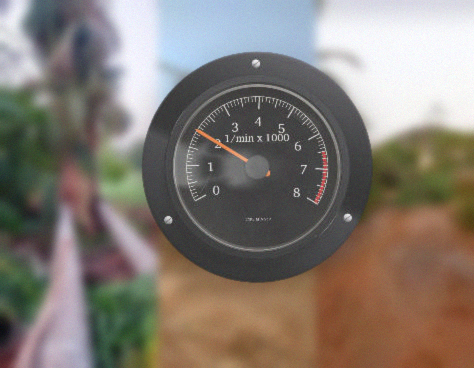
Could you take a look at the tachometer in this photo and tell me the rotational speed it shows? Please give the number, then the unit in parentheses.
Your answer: 2000 (rpm)
